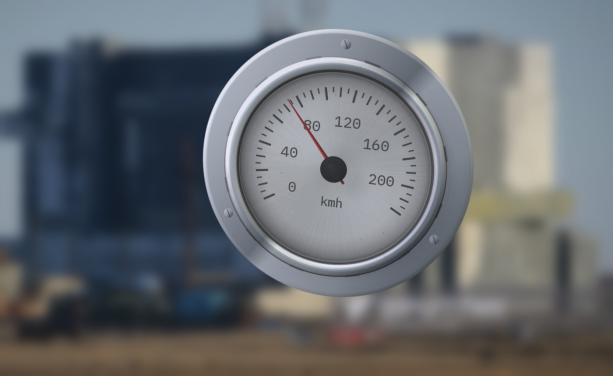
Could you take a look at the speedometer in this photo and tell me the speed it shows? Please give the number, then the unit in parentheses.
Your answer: 75 (km/h)
